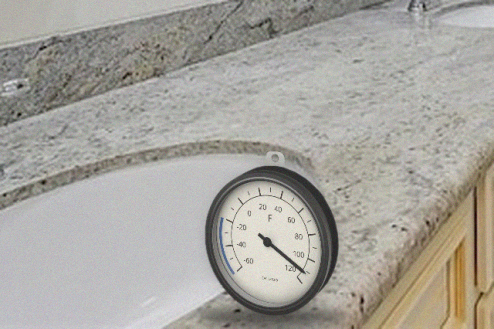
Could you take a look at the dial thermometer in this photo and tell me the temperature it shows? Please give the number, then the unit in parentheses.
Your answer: 110 (°F)
